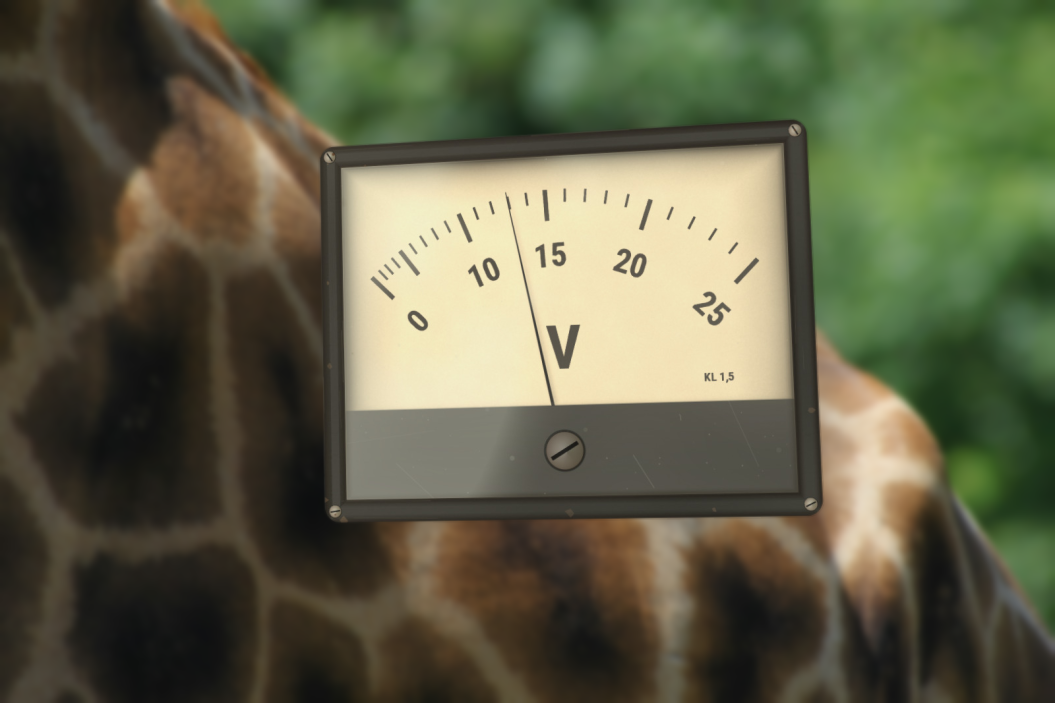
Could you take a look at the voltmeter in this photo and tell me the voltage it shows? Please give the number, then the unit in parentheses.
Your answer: 13 (V)
